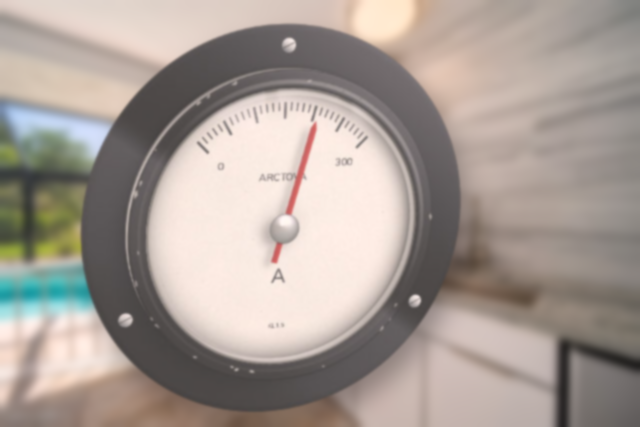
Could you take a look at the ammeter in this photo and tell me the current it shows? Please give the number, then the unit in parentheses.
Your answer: 200 (A)
